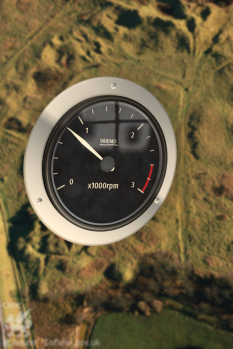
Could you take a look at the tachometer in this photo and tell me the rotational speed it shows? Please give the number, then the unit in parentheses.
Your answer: 800 (rpm)
